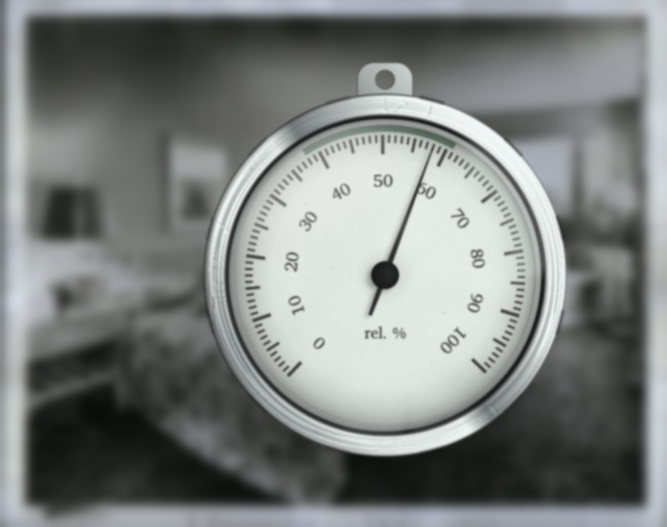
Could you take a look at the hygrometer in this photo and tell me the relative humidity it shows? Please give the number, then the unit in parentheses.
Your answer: 58 (%)
